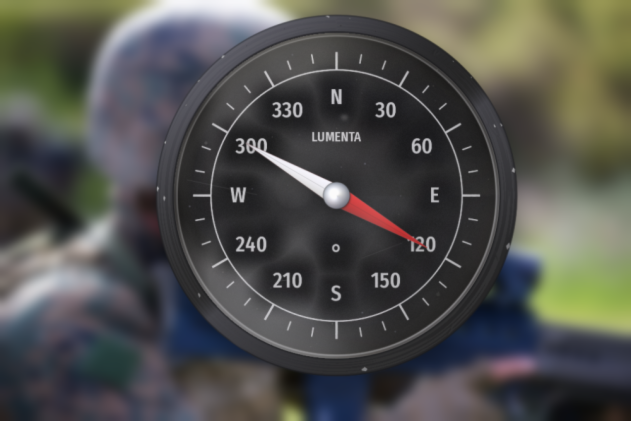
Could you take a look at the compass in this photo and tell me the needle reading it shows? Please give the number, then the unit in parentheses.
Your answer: 120 (°)
